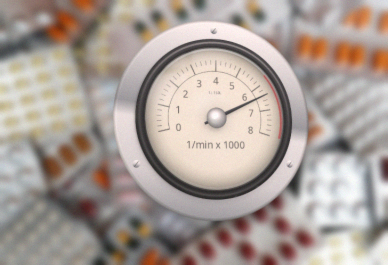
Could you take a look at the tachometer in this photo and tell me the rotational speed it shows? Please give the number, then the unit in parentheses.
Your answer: 6400 (rpm)
